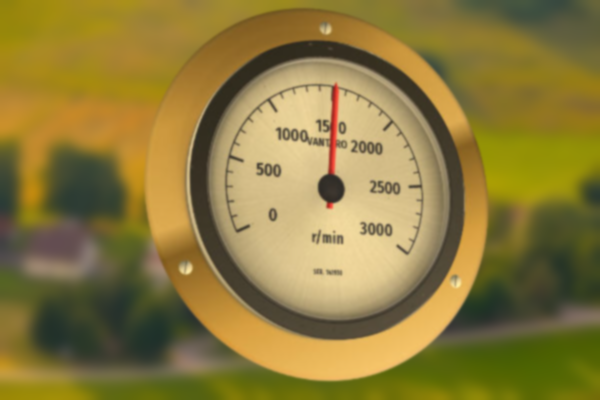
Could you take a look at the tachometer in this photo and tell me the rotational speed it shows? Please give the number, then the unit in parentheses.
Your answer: 1500 (rpm)
